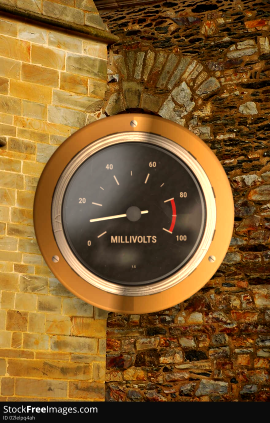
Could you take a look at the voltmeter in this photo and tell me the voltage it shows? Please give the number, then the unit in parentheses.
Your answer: 10 (mV)
